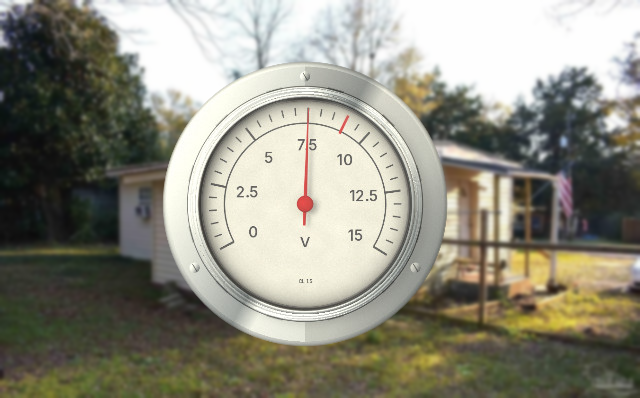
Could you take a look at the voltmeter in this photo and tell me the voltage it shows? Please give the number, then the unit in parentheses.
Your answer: 7.5 (V)
